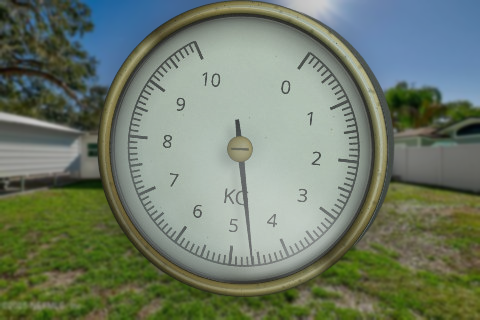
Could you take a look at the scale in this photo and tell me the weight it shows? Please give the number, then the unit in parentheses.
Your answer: 4.6 (kg)
